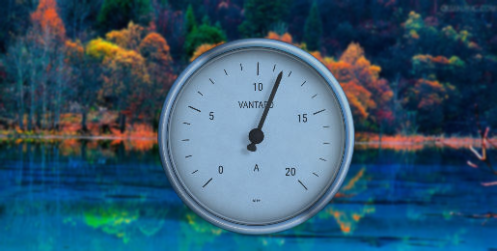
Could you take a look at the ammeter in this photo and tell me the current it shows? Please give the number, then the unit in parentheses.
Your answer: 11.5 (A)
